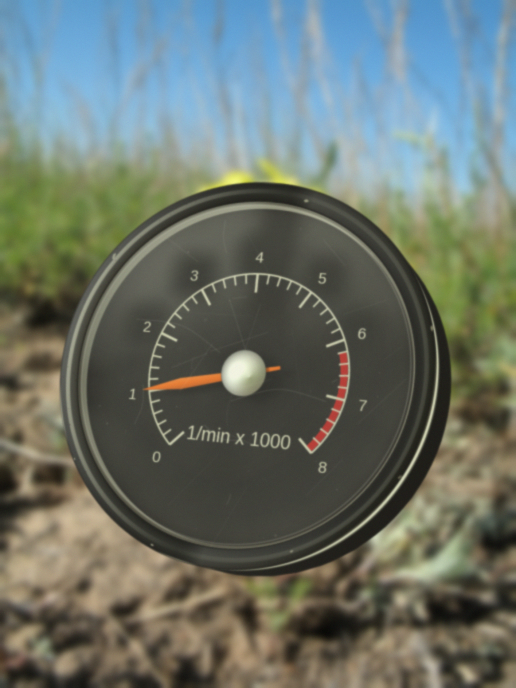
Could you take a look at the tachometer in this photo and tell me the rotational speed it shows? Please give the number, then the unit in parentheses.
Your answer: 1000 (rpm)
